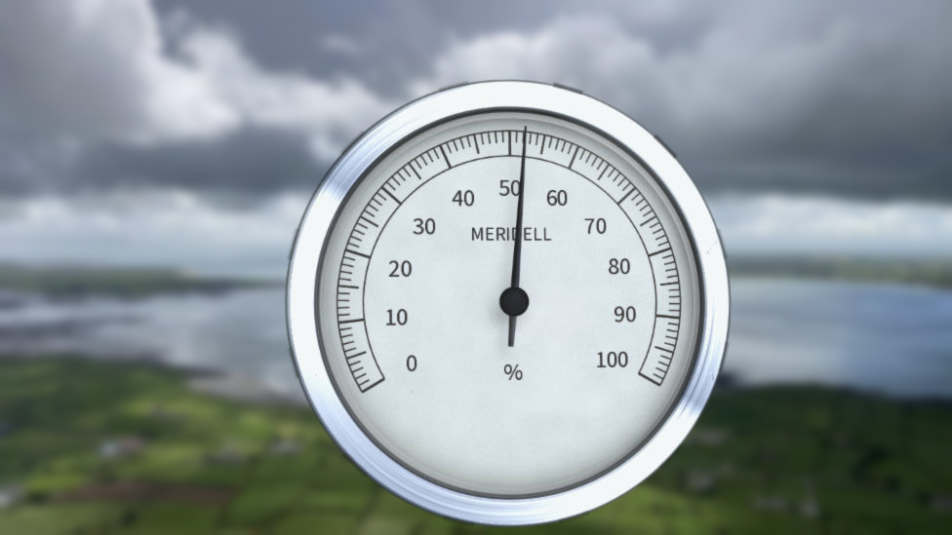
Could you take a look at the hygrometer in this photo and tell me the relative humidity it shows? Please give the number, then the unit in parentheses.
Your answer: 52 (%)
